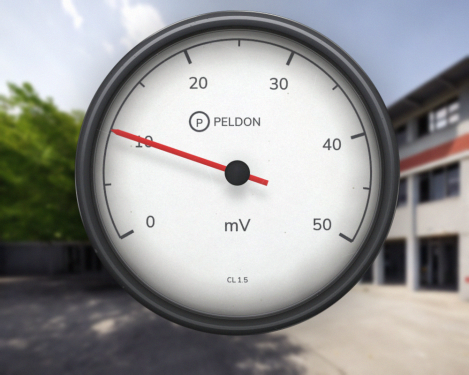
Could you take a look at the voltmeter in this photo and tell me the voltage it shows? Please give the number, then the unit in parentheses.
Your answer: 10 (mV)
